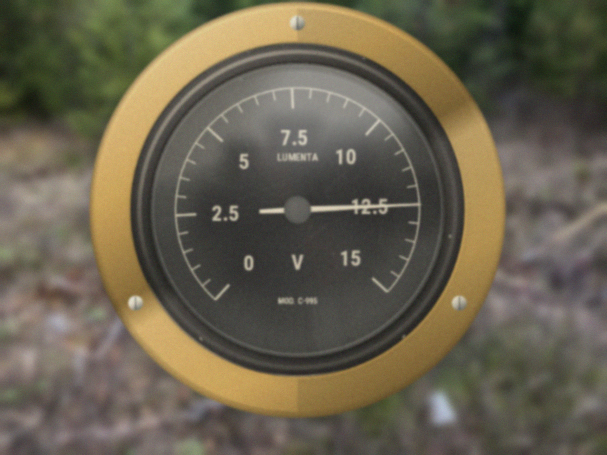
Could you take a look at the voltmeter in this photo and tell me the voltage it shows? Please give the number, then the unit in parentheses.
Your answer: 12.5 (V)
